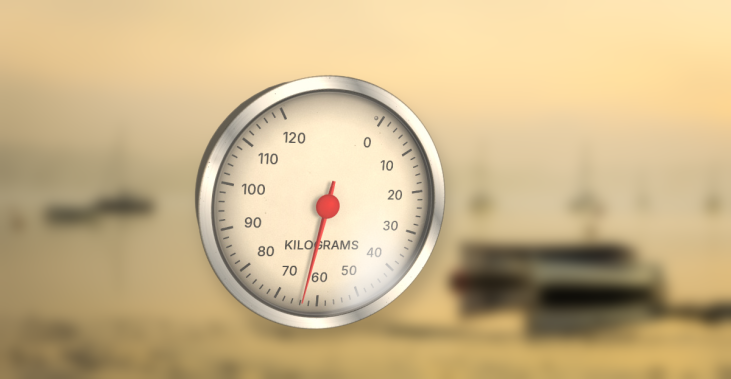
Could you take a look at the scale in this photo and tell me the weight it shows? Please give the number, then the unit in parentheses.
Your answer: 64 (kg)
